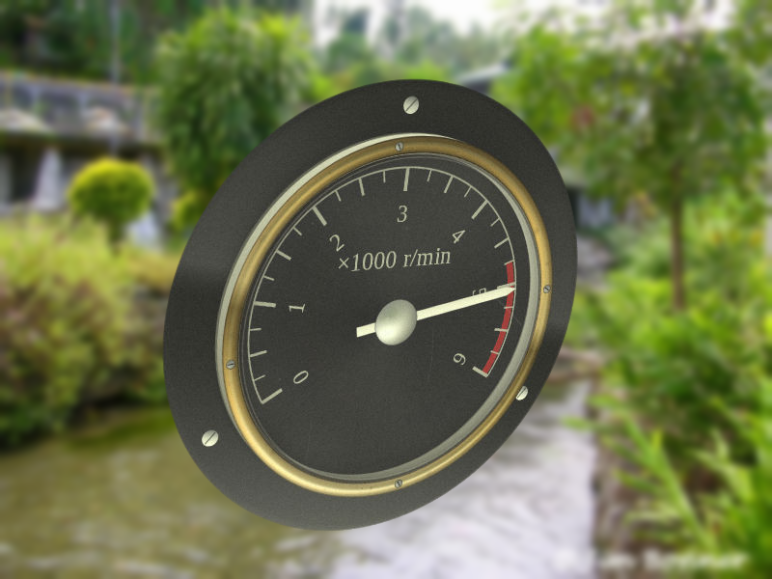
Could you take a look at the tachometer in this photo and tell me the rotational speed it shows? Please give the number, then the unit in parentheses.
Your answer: 5000 (rpm)
